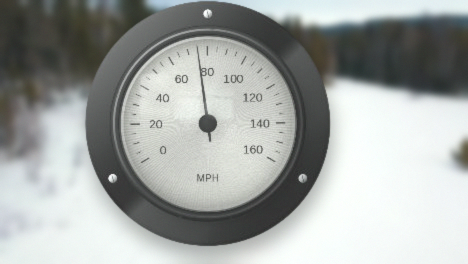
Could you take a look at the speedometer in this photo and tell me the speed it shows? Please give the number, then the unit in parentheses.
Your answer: 75 (mph)
